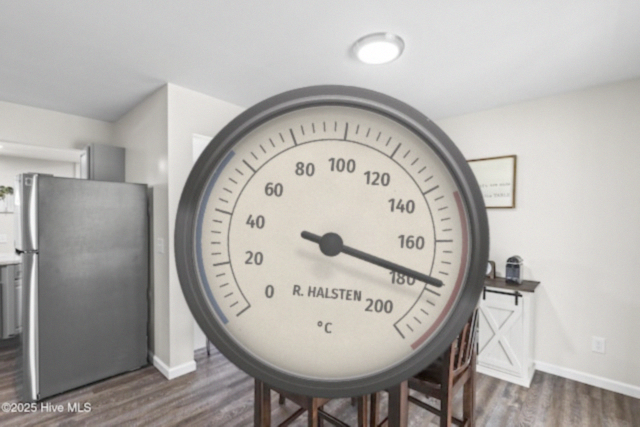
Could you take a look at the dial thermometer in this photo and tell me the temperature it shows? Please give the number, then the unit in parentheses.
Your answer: 176 (°C)
